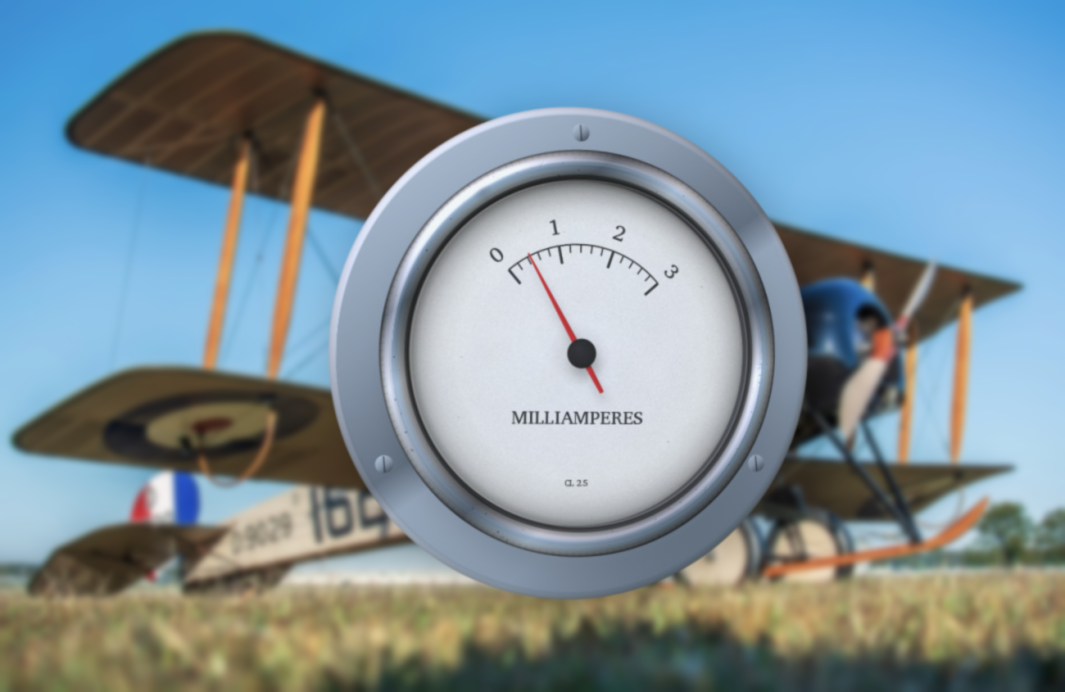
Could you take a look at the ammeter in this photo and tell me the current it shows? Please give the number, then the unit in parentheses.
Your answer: 0.4 (mA)
